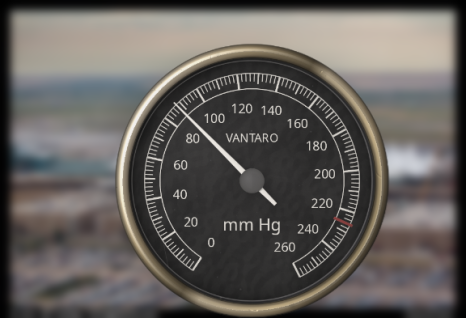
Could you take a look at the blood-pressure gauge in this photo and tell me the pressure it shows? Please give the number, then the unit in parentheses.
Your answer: 88 (mmHg)
